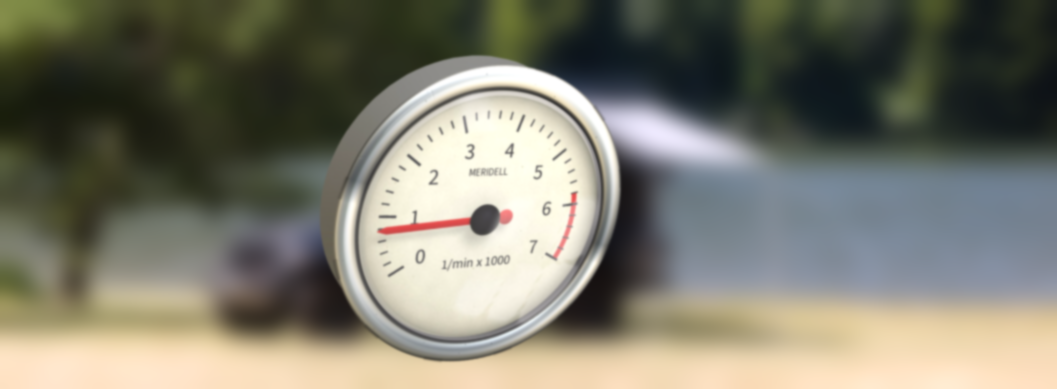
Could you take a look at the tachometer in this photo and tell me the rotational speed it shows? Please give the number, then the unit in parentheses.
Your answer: 800 (rpm)
